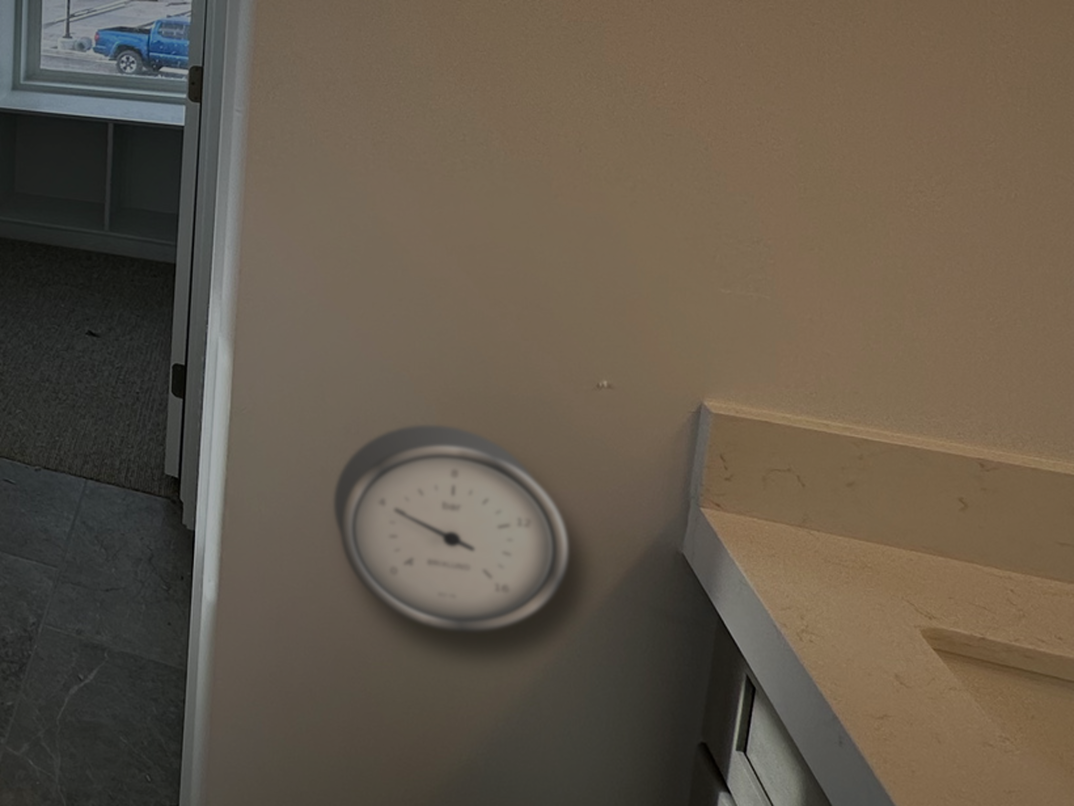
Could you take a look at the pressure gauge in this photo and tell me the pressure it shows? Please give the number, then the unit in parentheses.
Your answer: 4 (bar)
